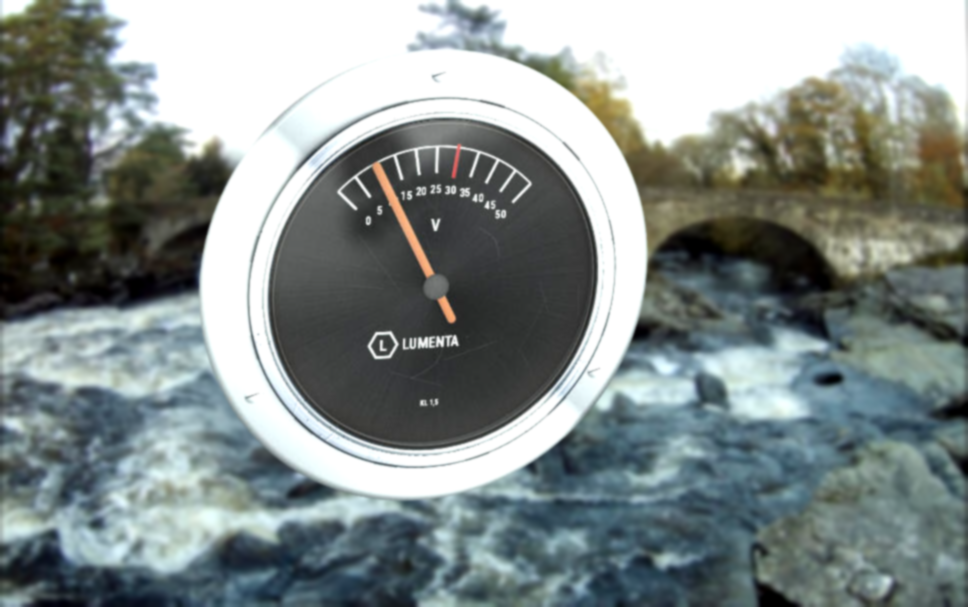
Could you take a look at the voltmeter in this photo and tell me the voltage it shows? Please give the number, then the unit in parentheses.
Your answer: 10 (V)
